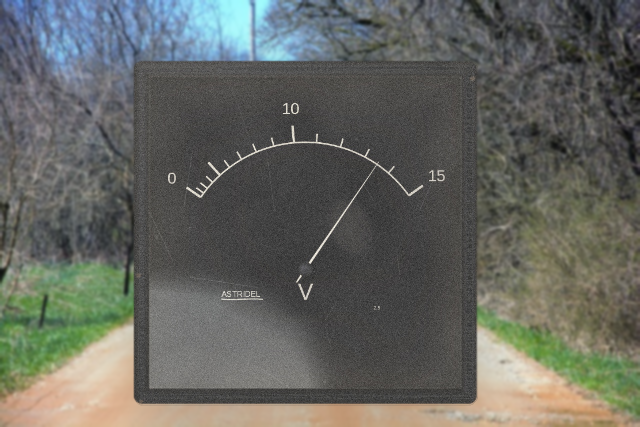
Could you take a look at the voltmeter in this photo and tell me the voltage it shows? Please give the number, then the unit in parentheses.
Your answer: 13.5 (V)
